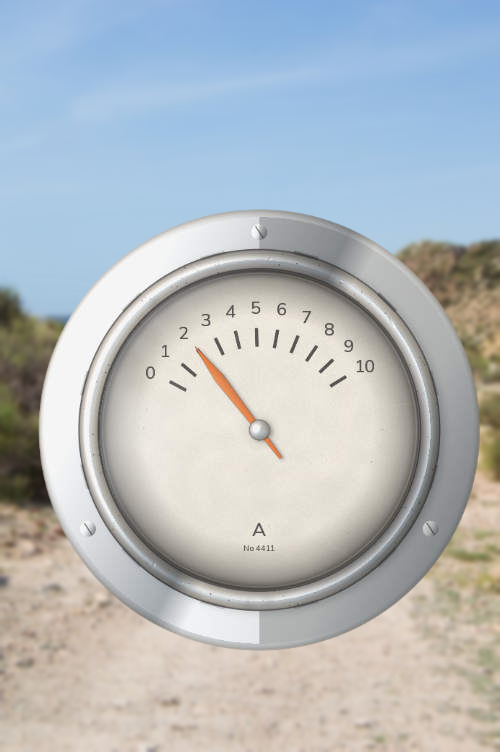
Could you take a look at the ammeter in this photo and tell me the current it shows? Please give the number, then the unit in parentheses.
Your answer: 2 (A)
